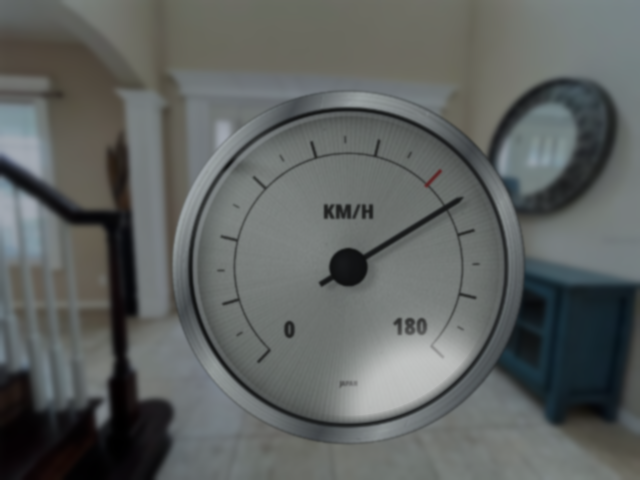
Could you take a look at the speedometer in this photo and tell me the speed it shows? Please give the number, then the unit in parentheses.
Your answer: 130 (km/h)
